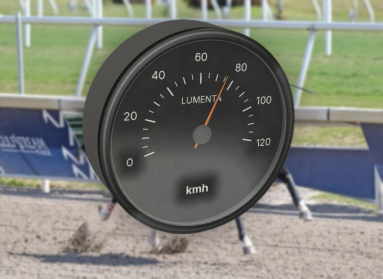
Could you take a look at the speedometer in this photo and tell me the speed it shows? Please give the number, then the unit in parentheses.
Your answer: 75 (km/h)
